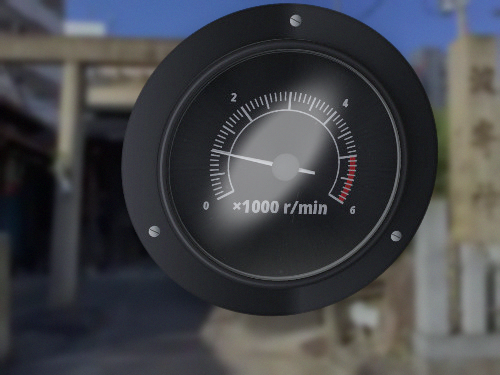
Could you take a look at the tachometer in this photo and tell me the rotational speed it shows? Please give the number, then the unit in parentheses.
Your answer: 1000 (rpm)
